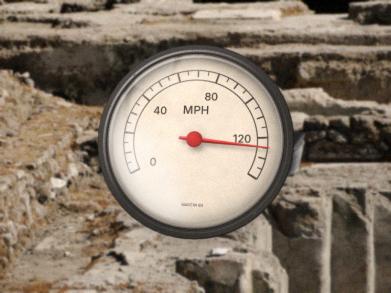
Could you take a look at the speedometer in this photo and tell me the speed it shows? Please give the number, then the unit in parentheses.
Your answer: 125 (mph)
